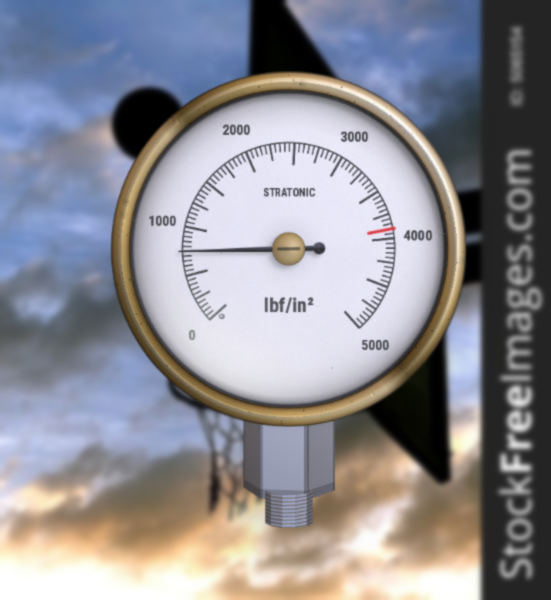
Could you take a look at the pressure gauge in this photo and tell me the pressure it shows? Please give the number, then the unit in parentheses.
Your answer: 750 (psi)
